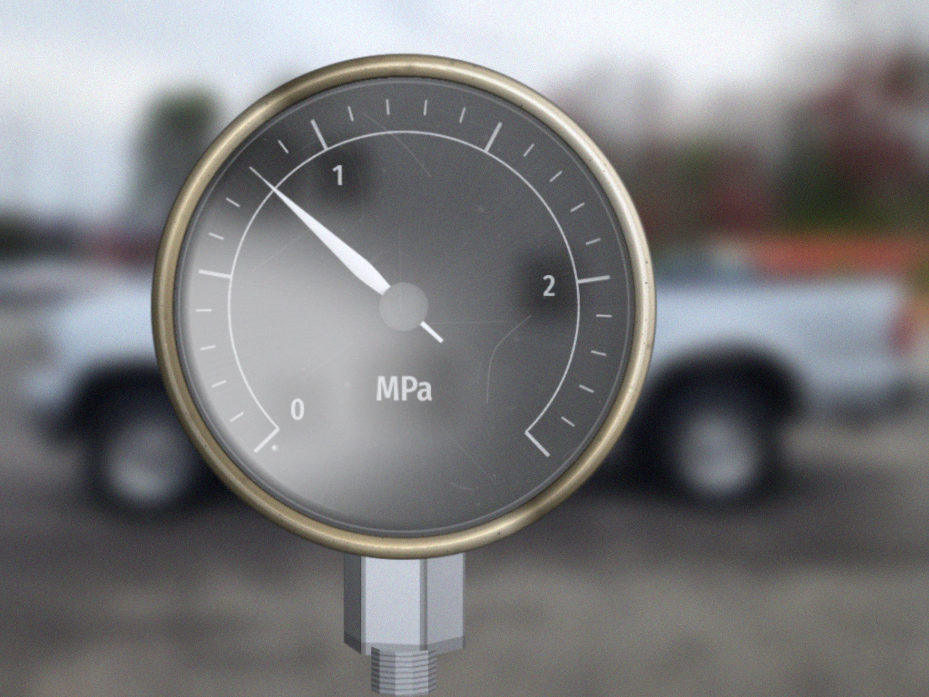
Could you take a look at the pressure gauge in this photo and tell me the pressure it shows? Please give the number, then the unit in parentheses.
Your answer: 0.8 (MPa)
